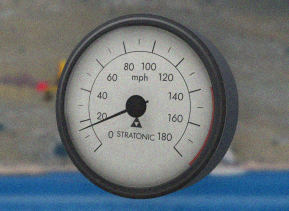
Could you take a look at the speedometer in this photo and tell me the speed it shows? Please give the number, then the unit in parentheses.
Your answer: 15 (mph)
